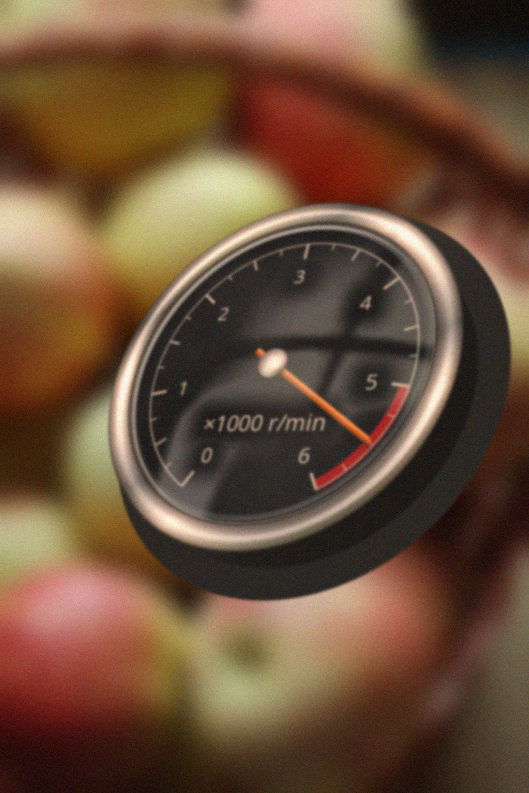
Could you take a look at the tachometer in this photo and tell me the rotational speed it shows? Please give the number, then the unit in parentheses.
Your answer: 5500 (rpm)
